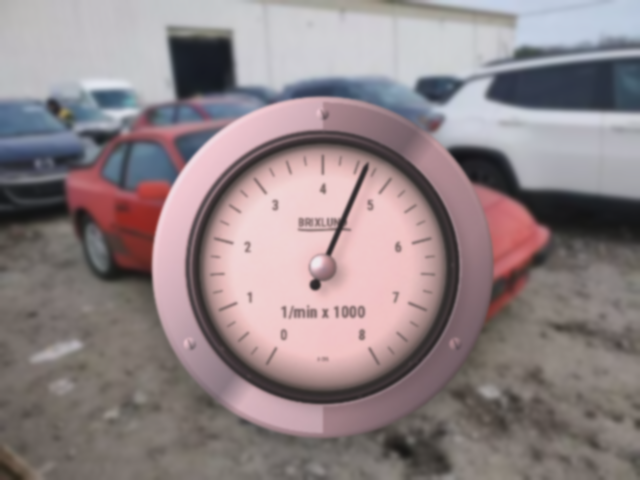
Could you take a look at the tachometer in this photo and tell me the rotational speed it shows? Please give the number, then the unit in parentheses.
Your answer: 4625 (rpm)
